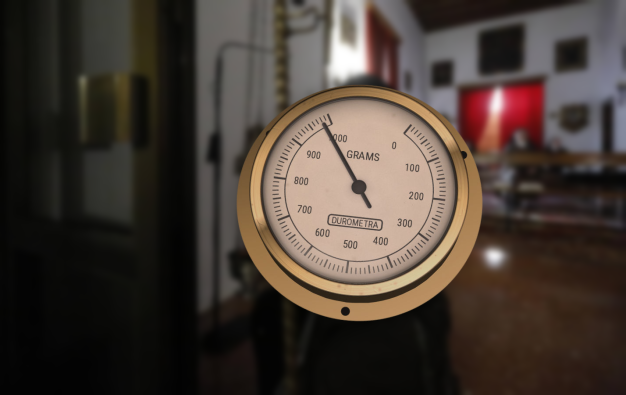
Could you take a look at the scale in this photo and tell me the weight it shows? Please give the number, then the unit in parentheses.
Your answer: 980 (g)
